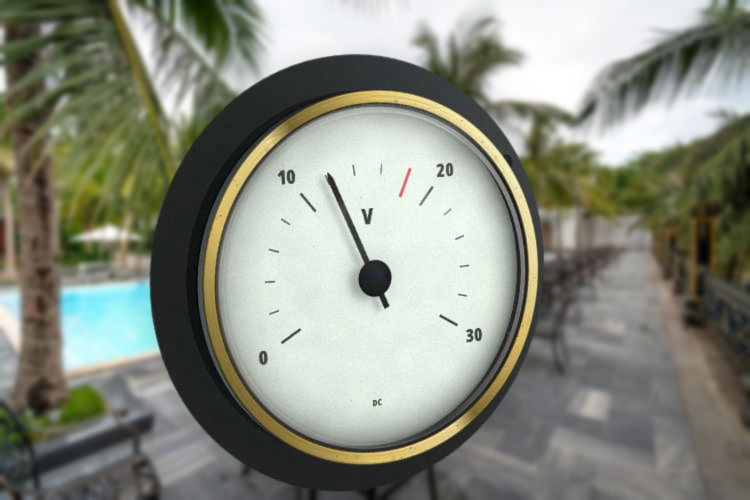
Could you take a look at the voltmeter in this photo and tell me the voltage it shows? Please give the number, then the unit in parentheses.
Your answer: 12 (V)
